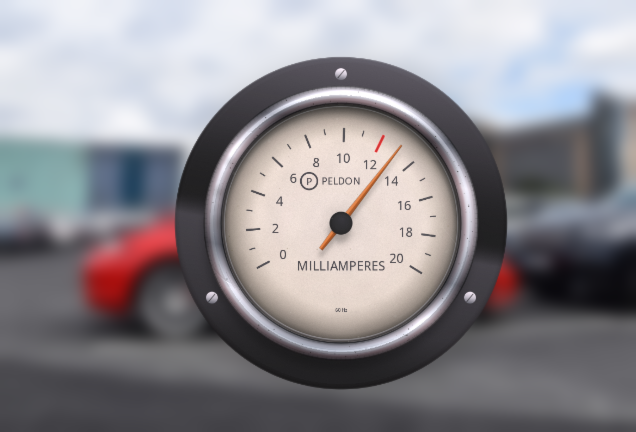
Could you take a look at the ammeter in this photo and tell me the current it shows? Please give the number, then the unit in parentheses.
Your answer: 13 (mA)
